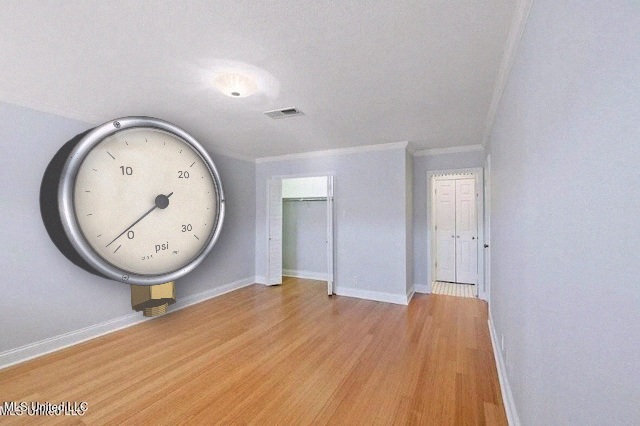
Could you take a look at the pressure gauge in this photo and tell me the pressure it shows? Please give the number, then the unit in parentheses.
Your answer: 1 (psi)
